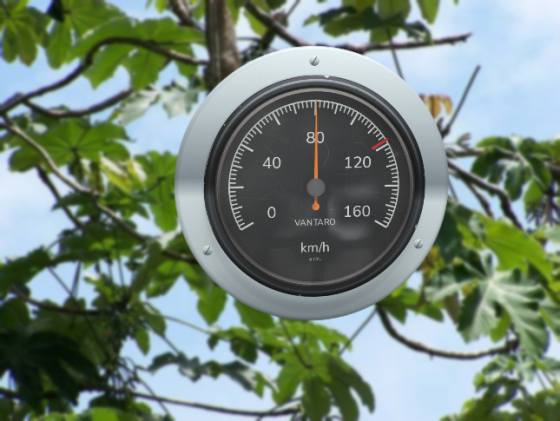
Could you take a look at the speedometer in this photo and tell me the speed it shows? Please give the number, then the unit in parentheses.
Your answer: 80 (km/h)
